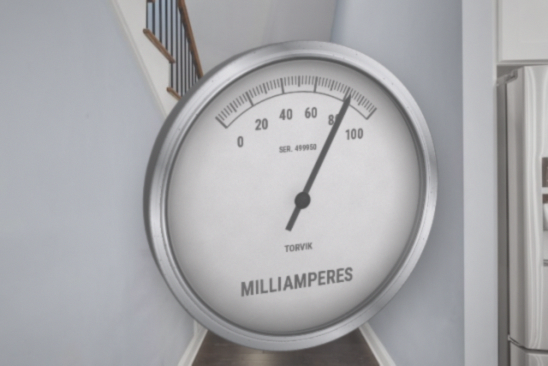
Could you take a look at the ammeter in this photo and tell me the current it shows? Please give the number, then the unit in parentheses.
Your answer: 80 (mA)
